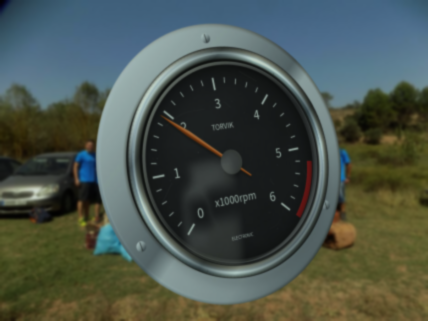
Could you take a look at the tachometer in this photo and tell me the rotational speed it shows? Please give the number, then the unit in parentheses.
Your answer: 1900 (rpm)
